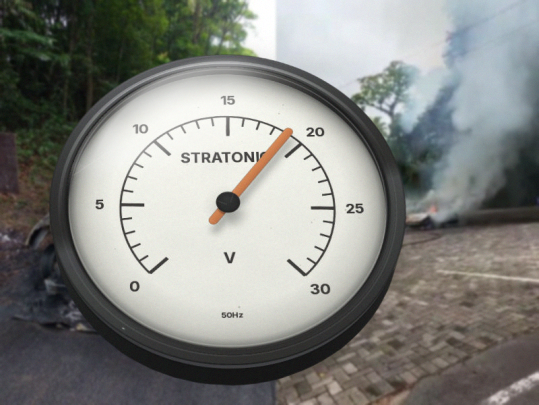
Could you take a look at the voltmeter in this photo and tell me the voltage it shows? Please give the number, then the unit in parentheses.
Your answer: 19 (V)
